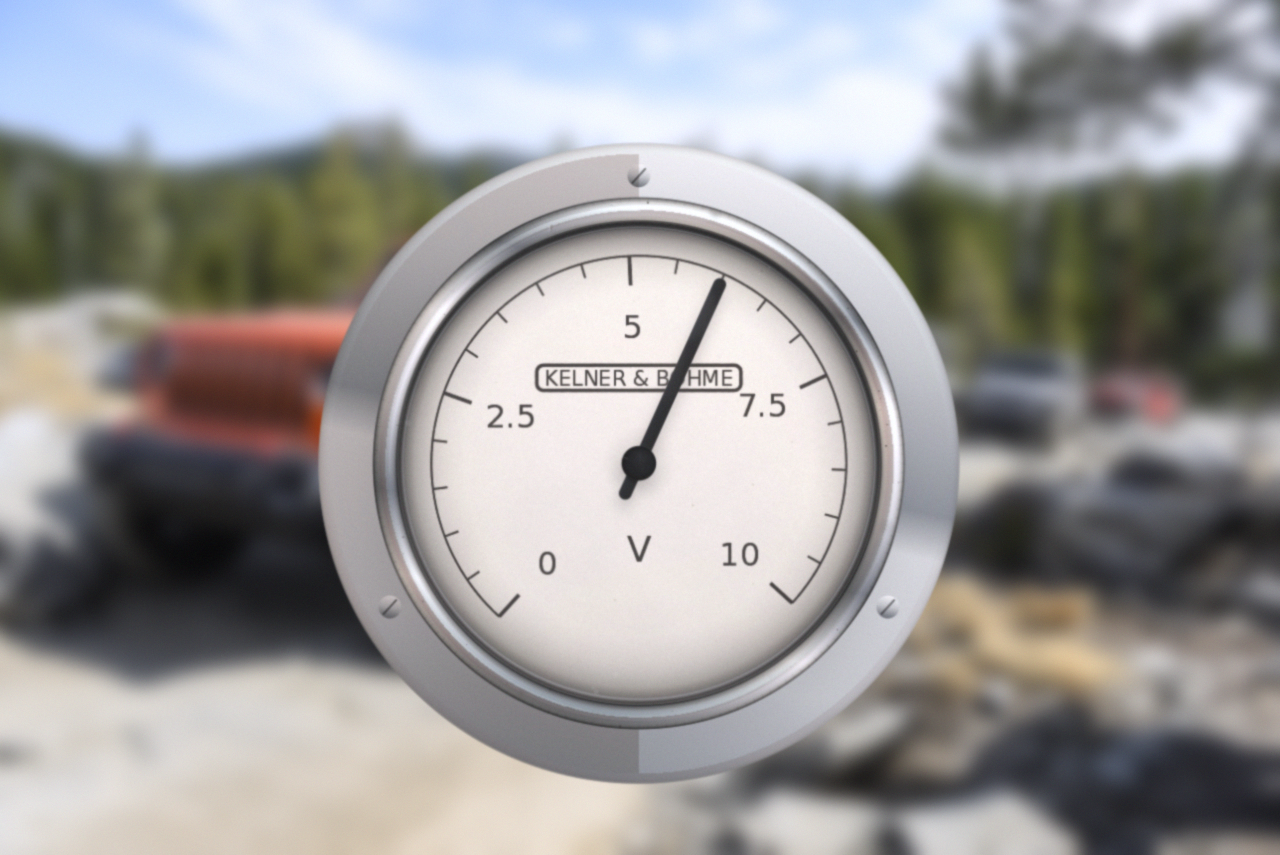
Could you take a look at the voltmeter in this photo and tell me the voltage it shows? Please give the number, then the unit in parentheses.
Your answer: 6 (V)
